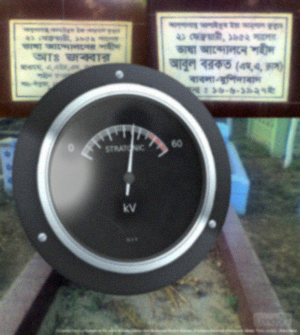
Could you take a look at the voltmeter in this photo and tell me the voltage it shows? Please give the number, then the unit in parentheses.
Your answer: 35 (kV)
